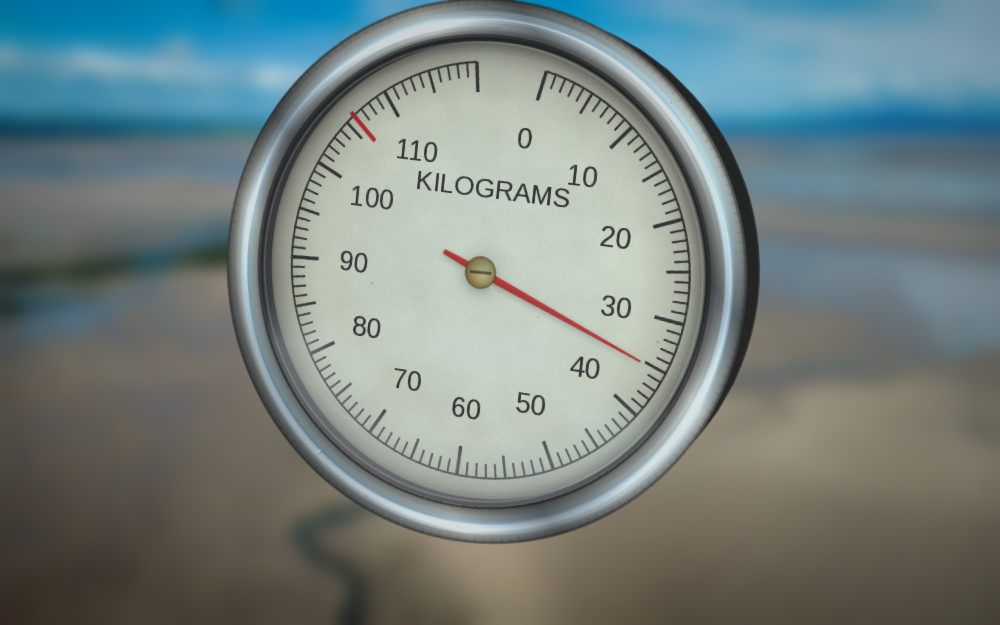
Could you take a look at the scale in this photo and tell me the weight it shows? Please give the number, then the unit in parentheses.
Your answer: 35 (kg)
